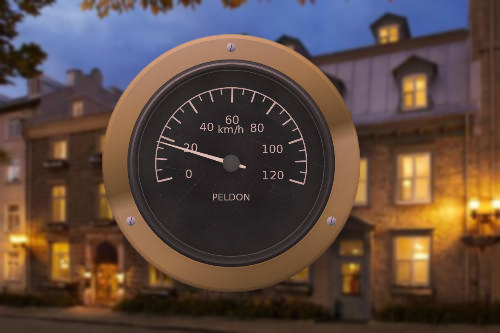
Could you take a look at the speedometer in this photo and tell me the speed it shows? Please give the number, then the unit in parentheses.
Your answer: 17.5 (km/h)
